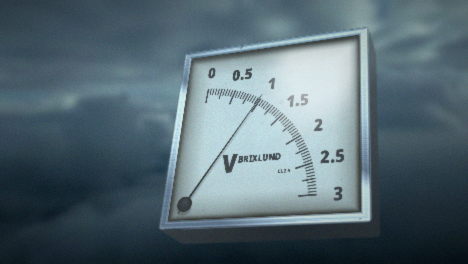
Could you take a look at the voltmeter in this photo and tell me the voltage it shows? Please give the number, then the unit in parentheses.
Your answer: 1 (V)
